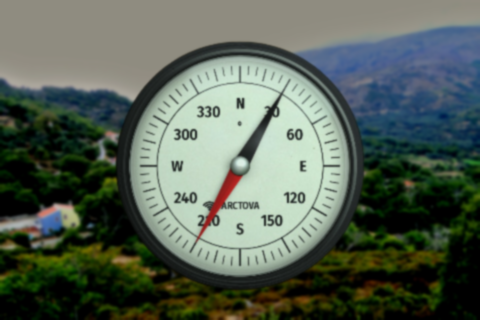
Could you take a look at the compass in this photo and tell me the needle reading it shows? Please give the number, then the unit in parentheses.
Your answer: 210 (°)
